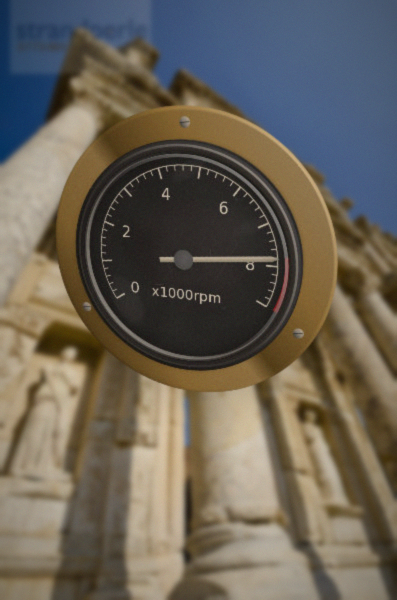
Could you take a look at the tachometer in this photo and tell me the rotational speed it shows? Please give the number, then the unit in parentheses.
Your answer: 7800 (rpm)
